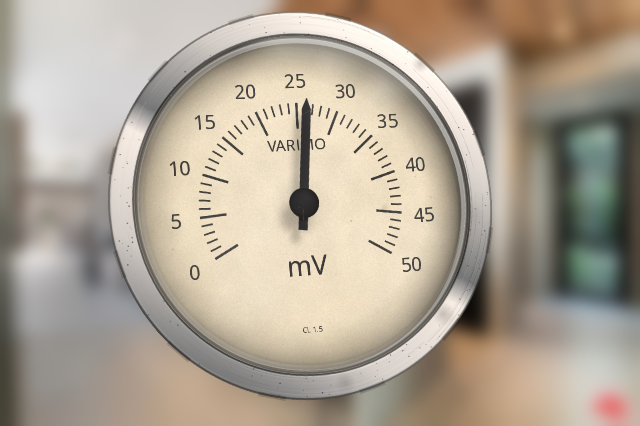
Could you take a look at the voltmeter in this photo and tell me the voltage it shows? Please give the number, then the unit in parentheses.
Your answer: 26 (mV)
